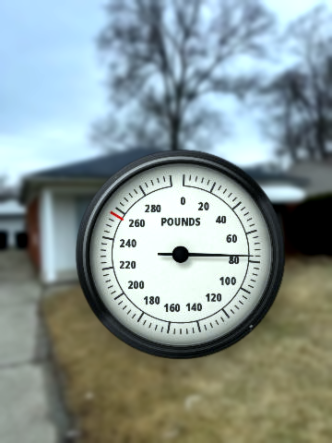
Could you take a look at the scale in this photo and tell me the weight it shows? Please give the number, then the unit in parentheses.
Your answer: 76 (lb)
